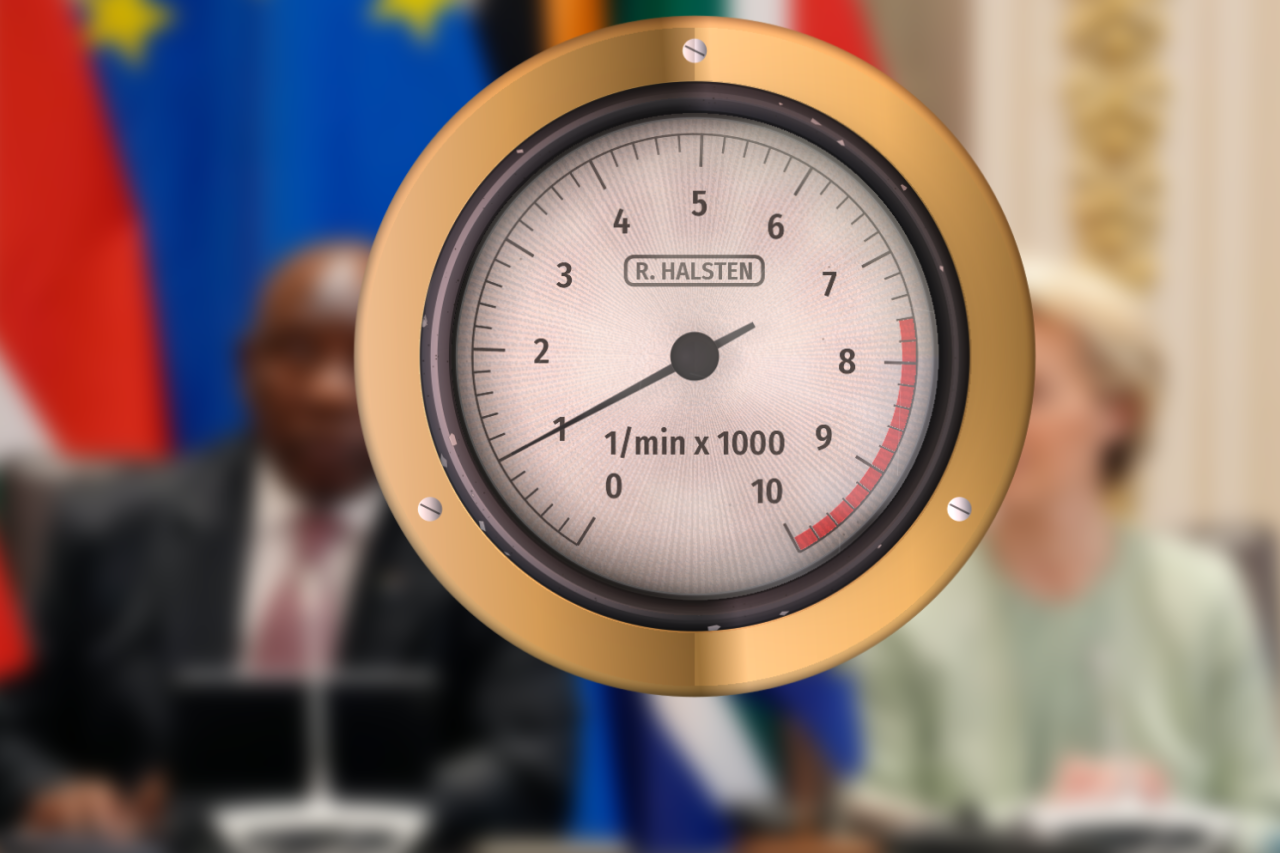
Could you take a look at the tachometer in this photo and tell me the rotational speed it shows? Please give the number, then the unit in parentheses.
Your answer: 1000 (rpm)
